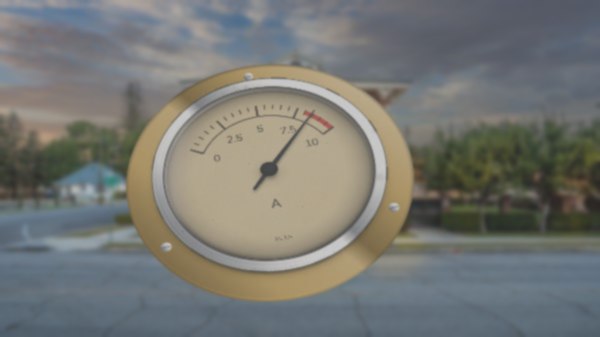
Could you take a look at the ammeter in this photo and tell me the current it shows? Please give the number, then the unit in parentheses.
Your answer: 8.5 (A)
